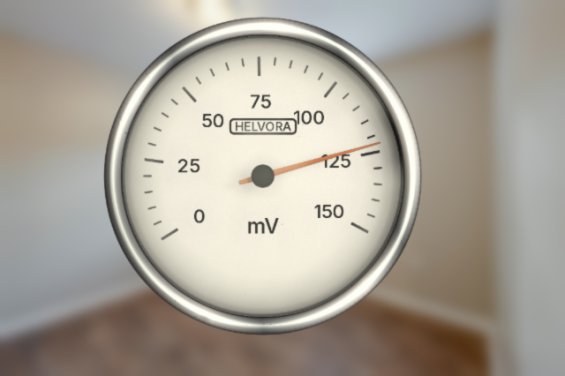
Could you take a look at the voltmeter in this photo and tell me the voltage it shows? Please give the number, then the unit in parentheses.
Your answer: 122.5 (mV)
